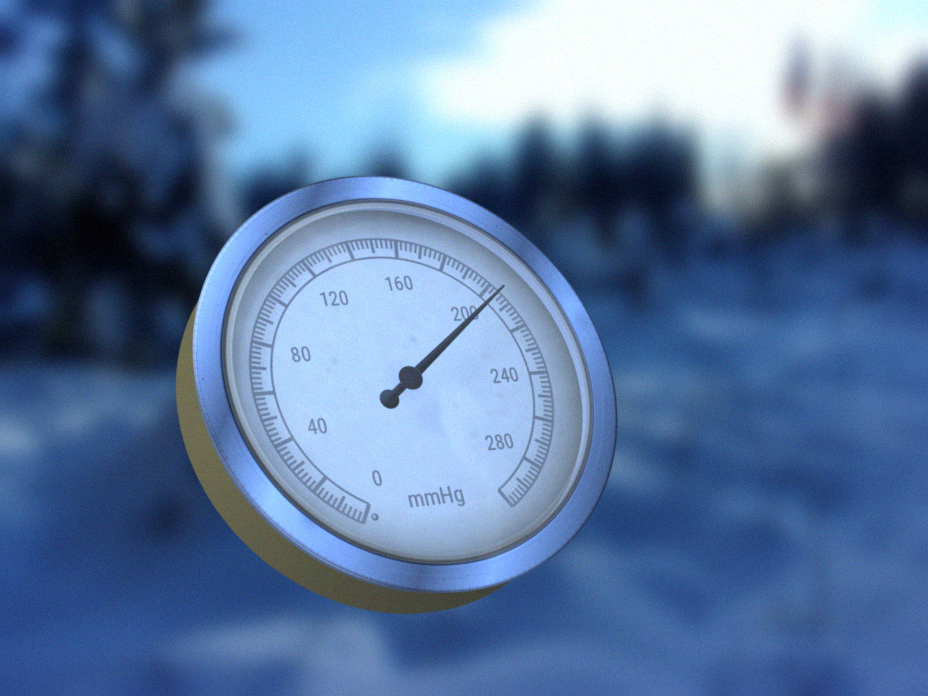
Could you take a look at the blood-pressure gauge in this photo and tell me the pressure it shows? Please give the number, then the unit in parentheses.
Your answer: 204 (mmHg)
